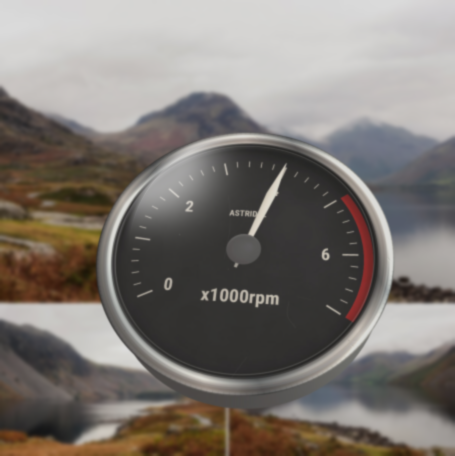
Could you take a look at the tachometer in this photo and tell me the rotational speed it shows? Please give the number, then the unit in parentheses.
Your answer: 4000 (rpm)
